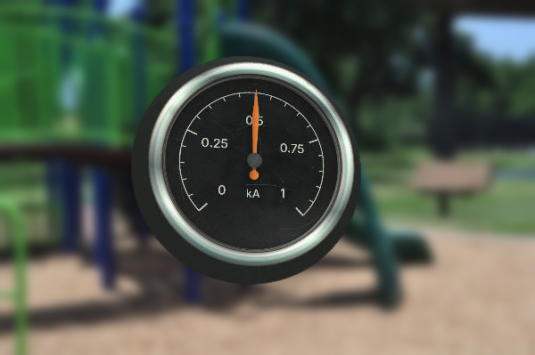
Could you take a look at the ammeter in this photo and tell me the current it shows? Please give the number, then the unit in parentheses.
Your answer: 0.5 (kA)
